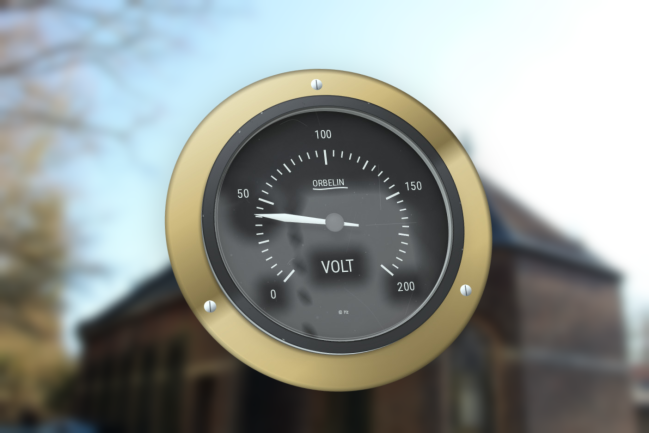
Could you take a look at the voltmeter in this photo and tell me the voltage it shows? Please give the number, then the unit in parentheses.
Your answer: 40 (V)
